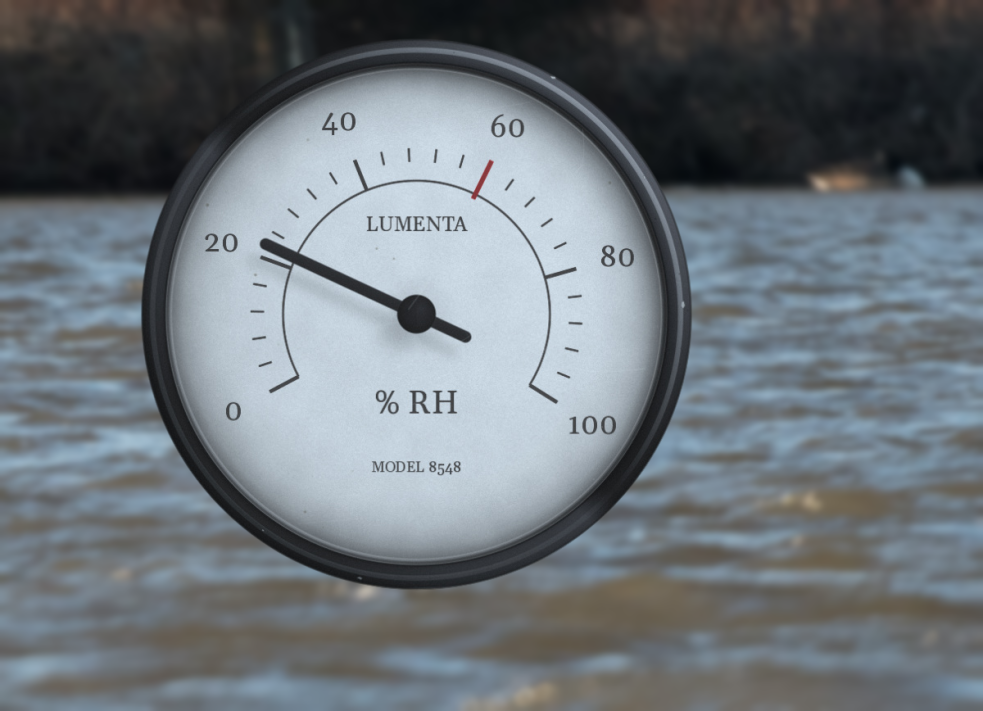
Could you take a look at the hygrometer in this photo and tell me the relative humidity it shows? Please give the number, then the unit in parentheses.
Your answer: 22 (%)
